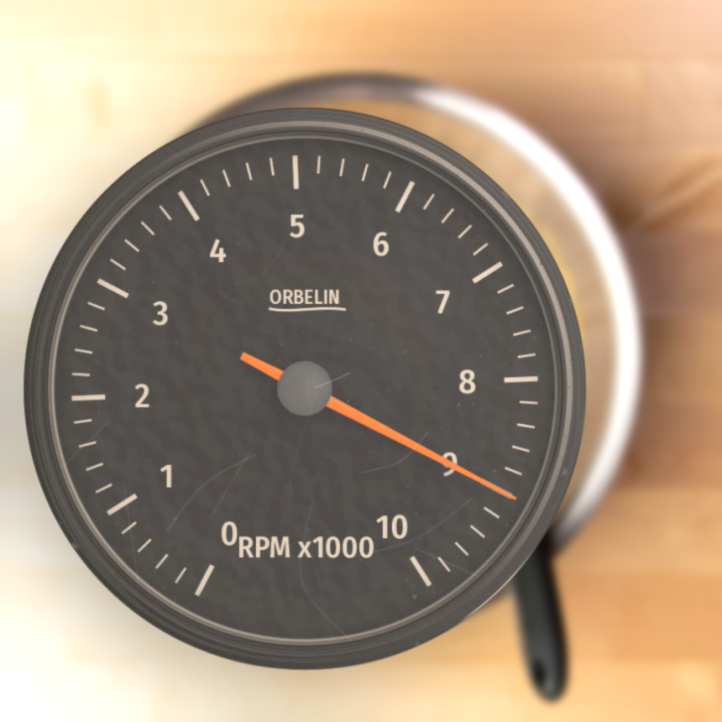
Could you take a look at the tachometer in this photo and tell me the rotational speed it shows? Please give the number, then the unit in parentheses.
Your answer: 9000 (rpm)
